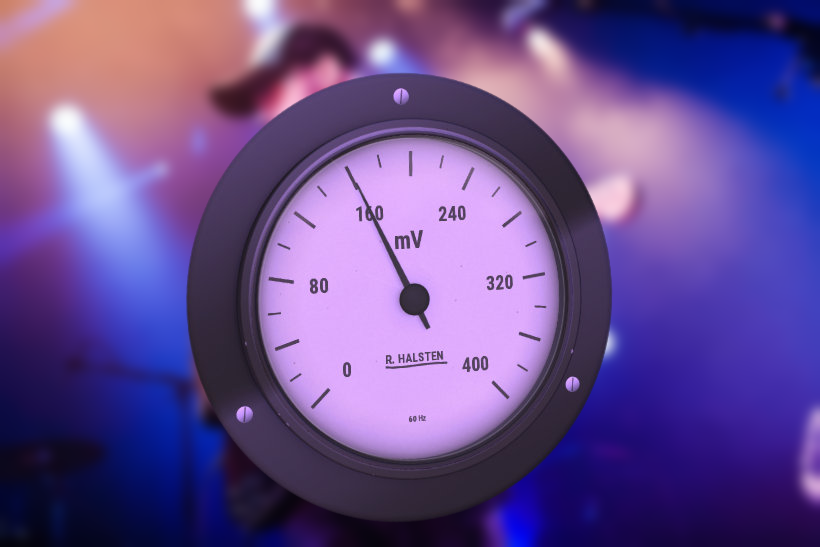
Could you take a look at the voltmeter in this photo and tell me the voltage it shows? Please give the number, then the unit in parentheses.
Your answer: 160 (mV)
